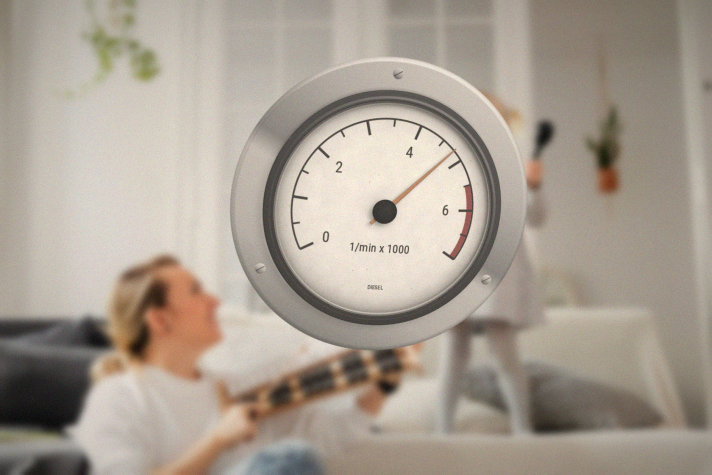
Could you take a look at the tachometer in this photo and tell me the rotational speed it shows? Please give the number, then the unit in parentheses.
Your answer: 4750 (rpm)
